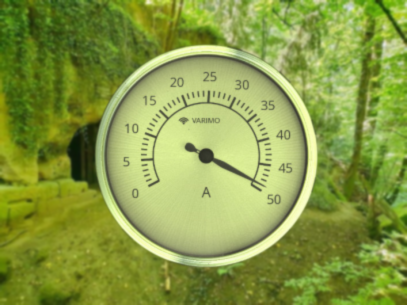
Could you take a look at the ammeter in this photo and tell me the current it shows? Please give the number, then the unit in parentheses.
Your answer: 49 (A)
